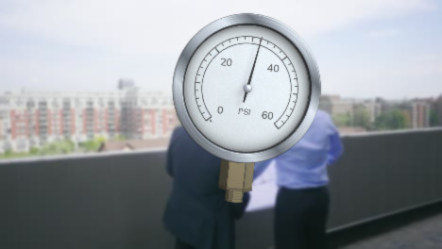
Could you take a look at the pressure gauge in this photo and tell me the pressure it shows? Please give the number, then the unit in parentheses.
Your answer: 32 (psi)
